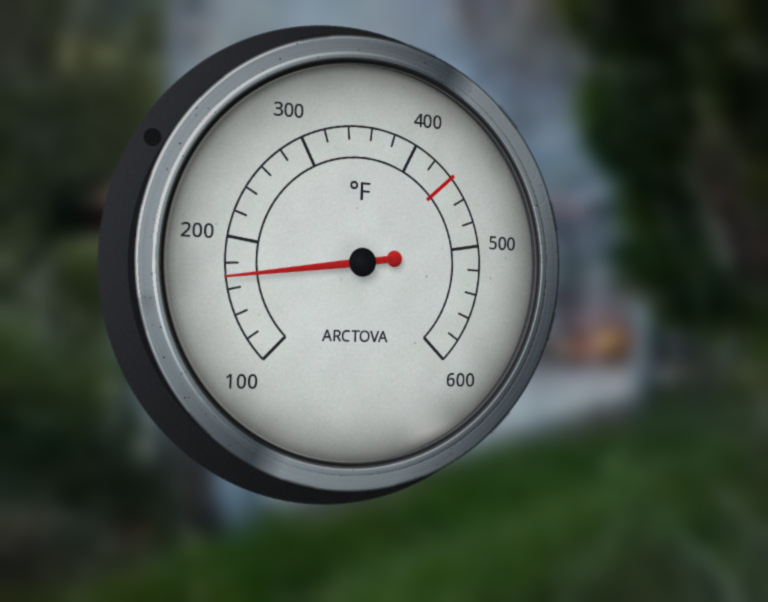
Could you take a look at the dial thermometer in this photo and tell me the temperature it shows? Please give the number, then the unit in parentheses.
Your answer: 170 (°F)
